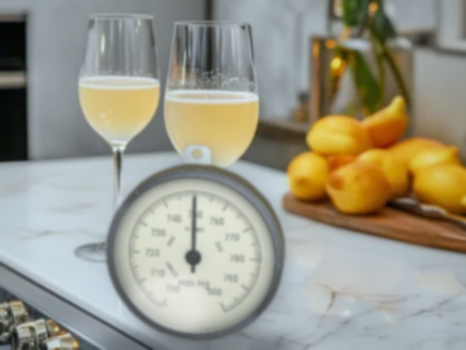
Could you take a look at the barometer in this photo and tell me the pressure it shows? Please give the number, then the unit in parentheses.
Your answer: 750 (mmHg)
